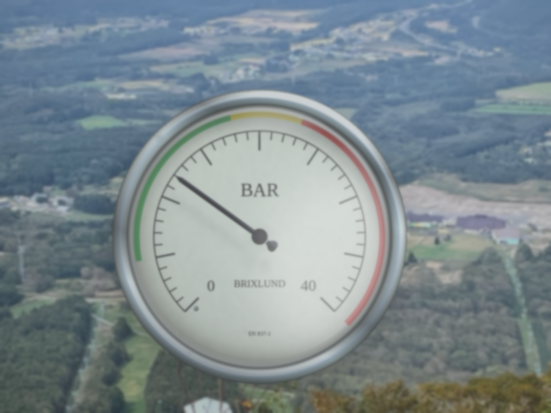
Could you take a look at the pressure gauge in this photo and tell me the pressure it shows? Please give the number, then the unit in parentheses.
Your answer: 12 (bar)
